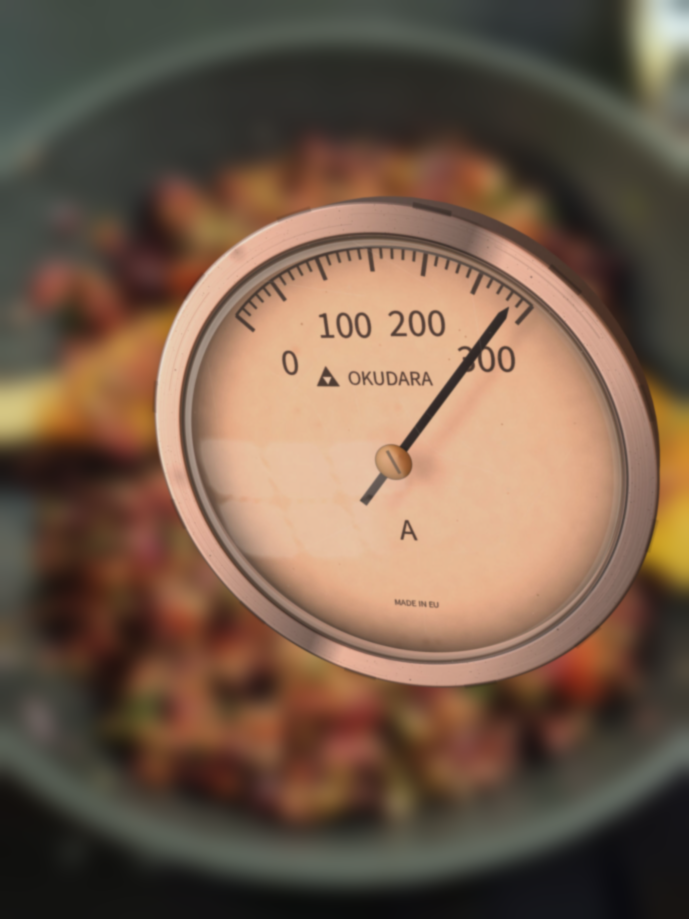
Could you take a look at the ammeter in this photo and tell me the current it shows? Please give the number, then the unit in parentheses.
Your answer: 285 (A)
